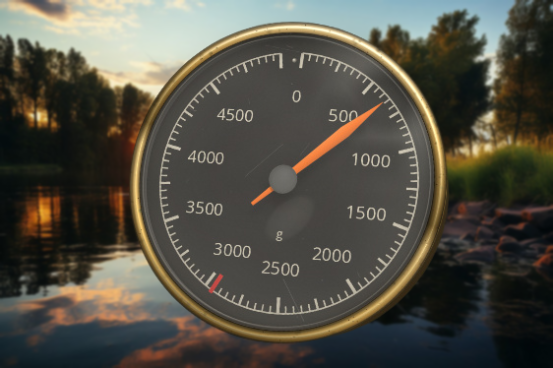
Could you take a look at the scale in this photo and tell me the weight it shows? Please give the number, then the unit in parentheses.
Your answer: 650 (g)
